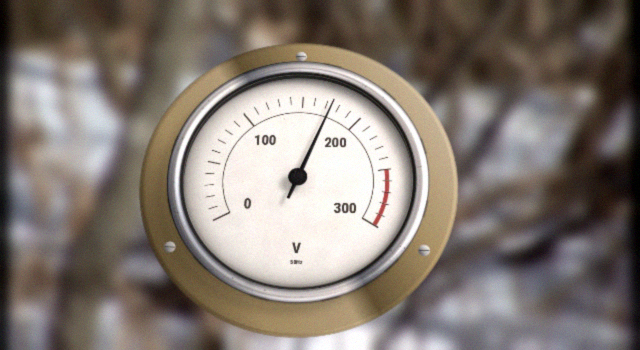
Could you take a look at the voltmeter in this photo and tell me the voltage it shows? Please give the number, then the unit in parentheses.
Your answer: 175 (V)
